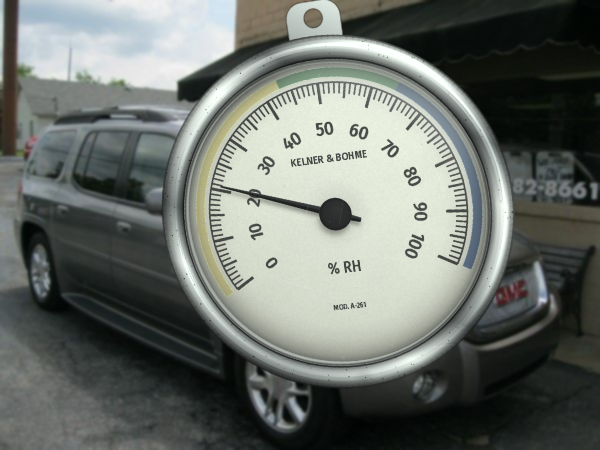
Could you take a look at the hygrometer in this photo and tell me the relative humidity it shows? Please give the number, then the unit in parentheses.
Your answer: 21 (%)
